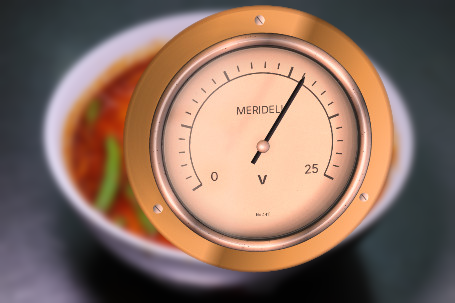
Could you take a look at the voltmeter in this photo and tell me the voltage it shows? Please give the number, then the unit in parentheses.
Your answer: 16 (V)
